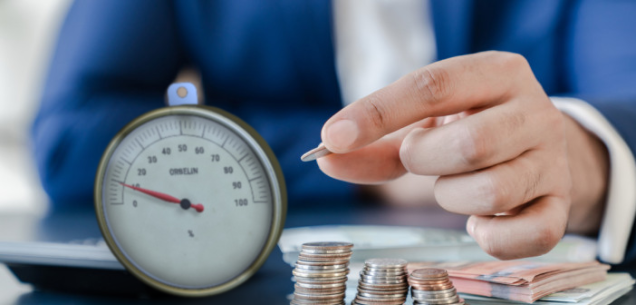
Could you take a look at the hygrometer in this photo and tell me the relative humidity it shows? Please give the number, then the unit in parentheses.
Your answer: 10 (%)
